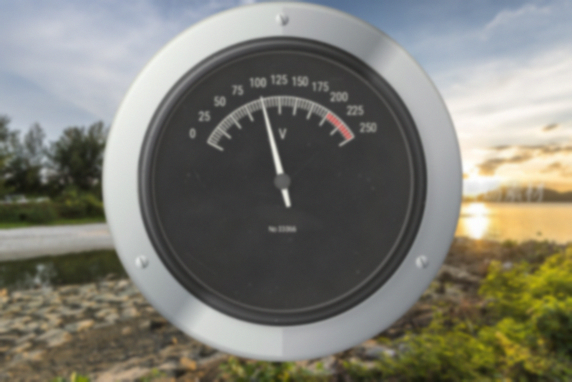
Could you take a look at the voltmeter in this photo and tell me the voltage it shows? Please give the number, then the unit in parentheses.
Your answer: 100 (V)
